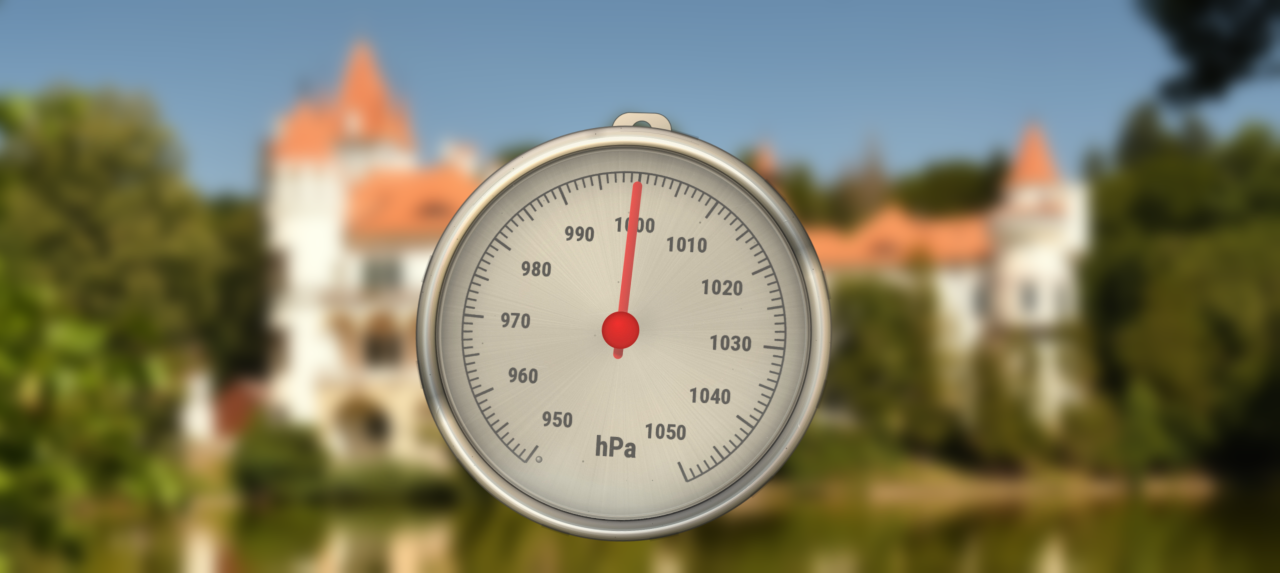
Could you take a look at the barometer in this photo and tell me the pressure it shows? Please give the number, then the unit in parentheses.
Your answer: 1000 (hPa)
